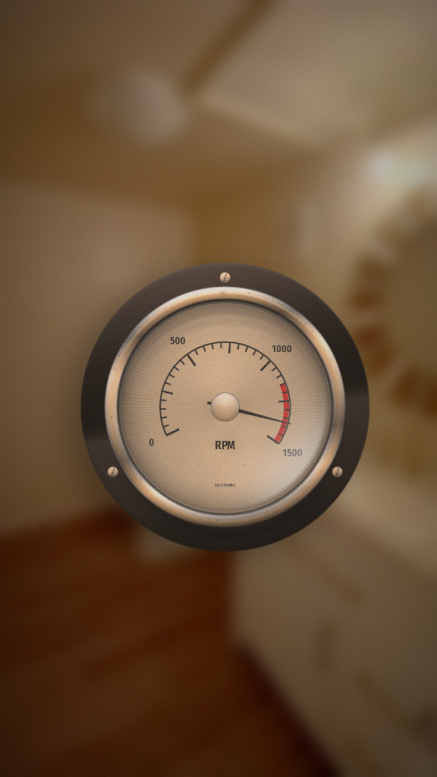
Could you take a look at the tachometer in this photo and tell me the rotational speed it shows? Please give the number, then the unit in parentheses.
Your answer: 1375 (rpm)
